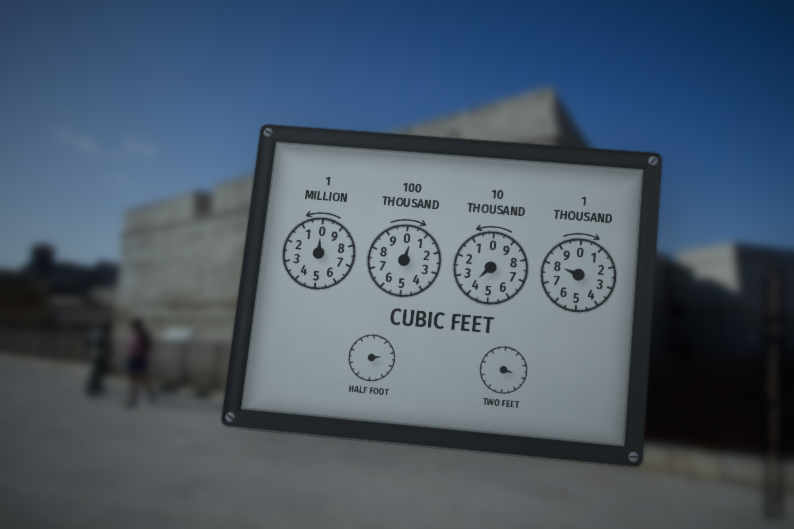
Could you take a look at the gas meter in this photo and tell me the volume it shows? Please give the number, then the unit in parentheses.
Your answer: 3800 (ft³)
